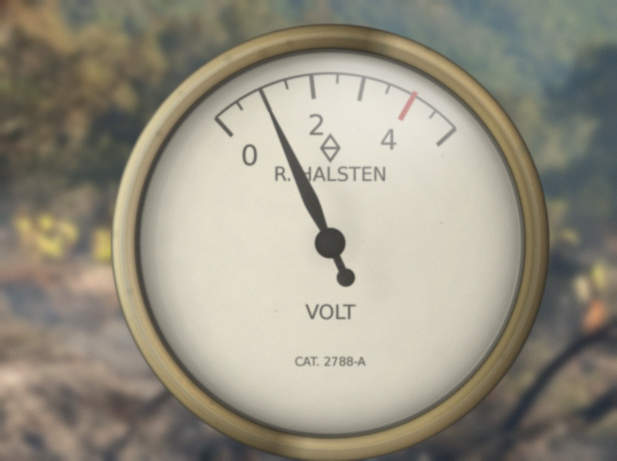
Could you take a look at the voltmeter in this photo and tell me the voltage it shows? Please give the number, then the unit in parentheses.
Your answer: 1 (V)
